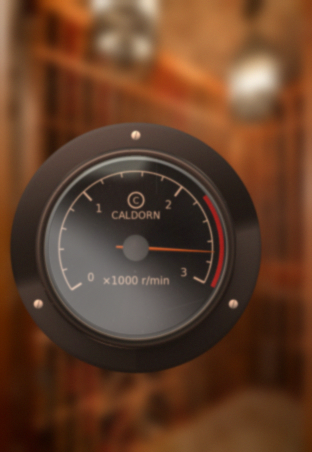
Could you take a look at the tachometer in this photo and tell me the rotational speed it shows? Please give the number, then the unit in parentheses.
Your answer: 2700 (rpm)
